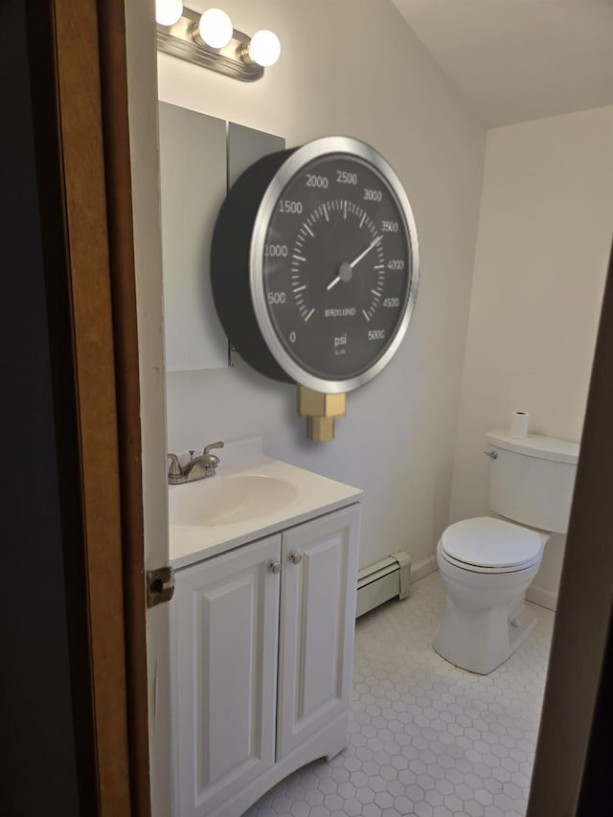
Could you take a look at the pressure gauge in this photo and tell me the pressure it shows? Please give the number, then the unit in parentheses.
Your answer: 3500 (psi)
